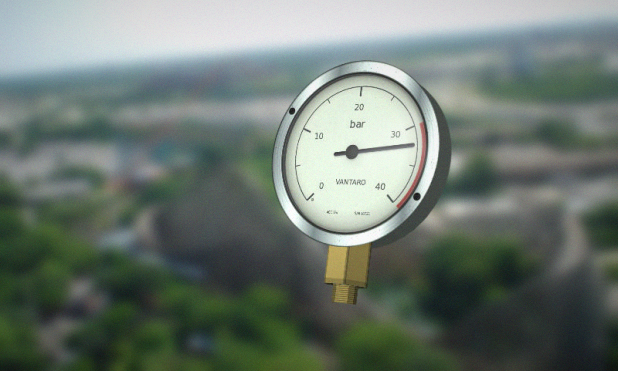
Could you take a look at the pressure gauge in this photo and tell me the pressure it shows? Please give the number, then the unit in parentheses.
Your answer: 32.5 (bar)
